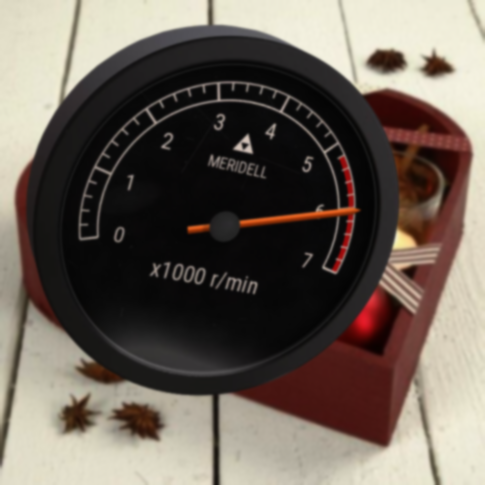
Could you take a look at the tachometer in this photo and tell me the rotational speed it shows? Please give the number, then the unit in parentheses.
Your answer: 6000 (rpm)
